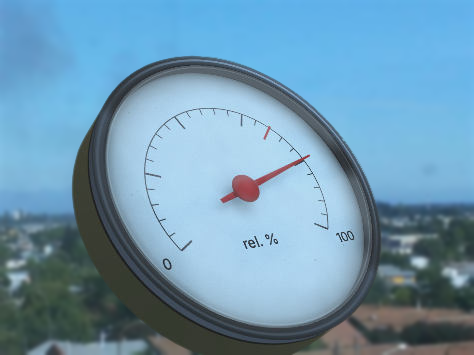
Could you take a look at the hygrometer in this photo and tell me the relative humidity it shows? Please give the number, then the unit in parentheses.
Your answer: 80 (%)
